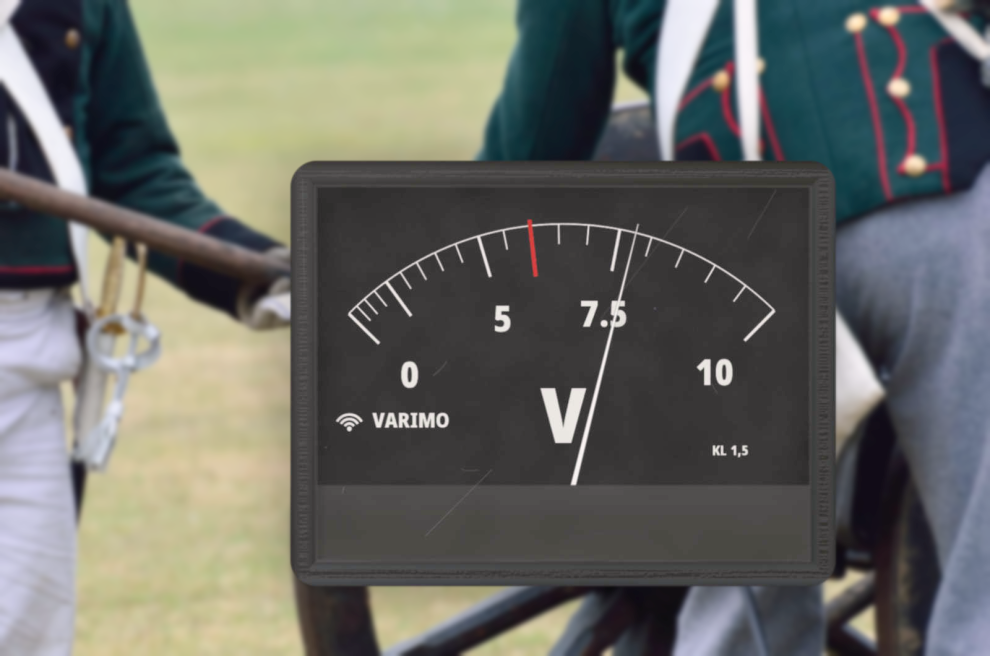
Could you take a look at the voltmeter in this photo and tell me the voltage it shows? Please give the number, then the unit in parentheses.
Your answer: 7.75 (V)
